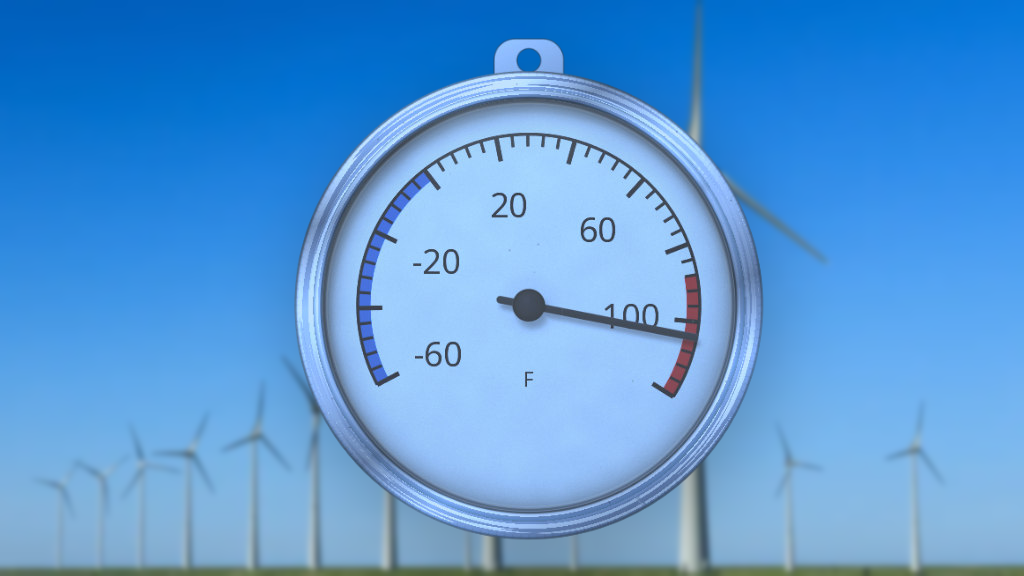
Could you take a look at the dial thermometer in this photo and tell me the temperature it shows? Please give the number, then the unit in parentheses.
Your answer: 104 (°F)
